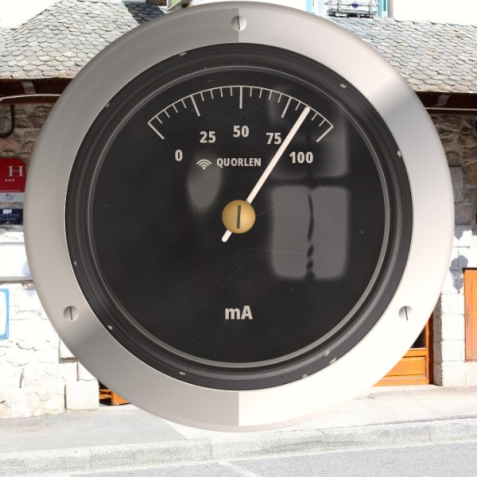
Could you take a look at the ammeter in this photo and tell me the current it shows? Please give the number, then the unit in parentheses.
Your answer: 85 (mA)
